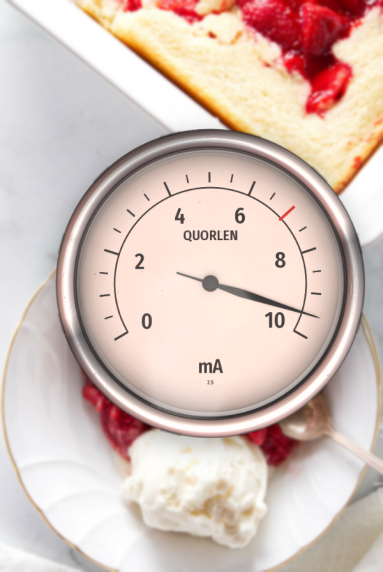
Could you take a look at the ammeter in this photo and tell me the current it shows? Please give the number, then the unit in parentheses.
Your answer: 9.5 (mA)
